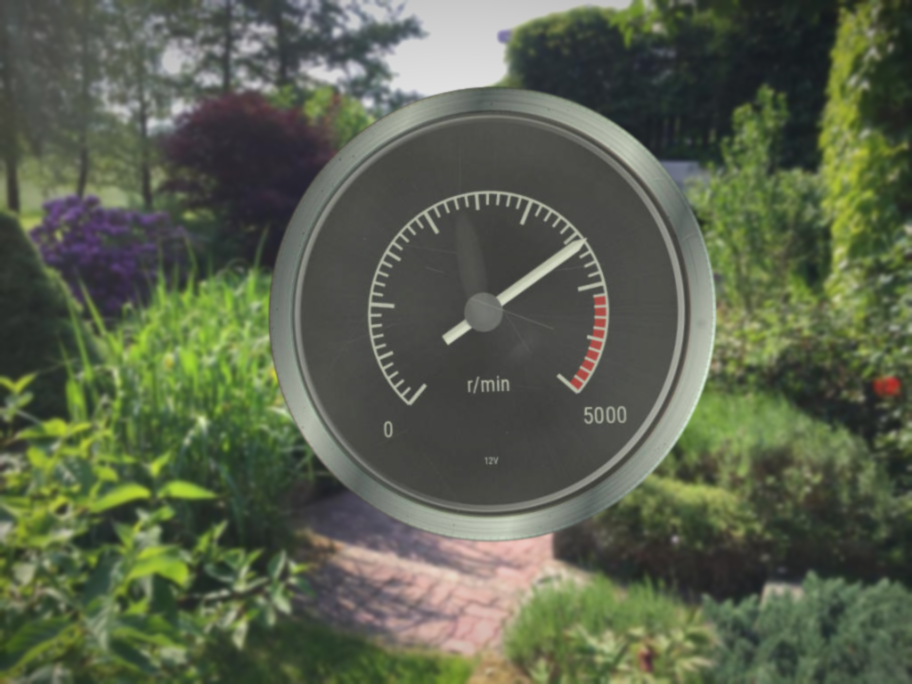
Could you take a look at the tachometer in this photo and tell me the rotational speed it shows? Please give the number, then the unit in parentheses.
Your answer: 3600 (rpm)
